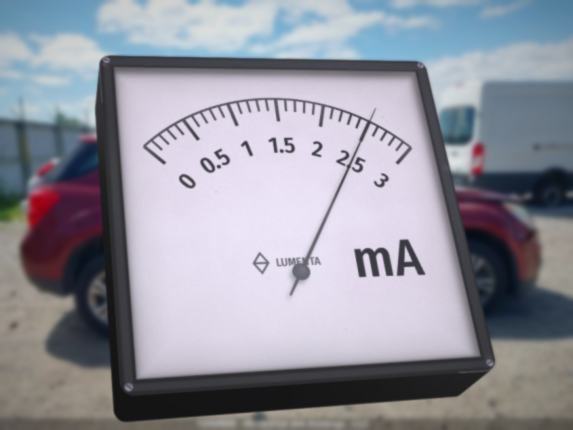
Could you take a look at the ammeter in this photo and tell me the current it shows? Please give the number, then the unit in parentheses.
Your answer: 2.5 (mA)
